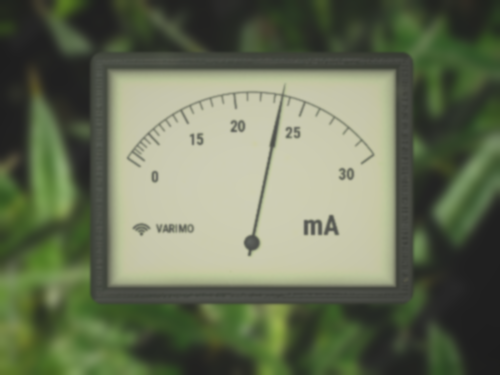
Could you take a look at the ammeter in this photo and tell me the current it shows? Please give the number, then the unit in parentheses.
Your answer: 23.5 (mA)
